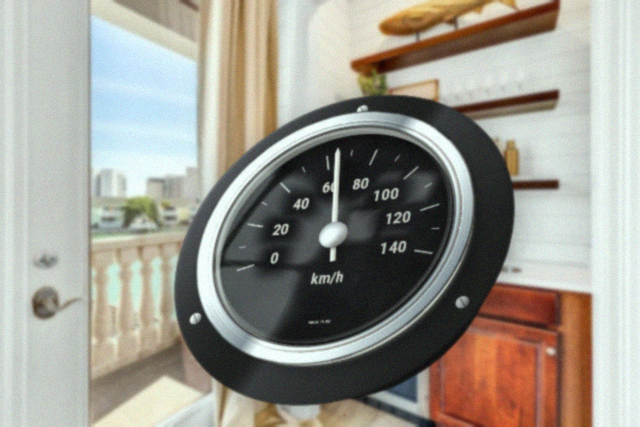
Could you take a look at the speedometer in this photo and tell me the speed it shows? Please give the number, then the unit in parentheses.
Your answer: 65 (km/h)
